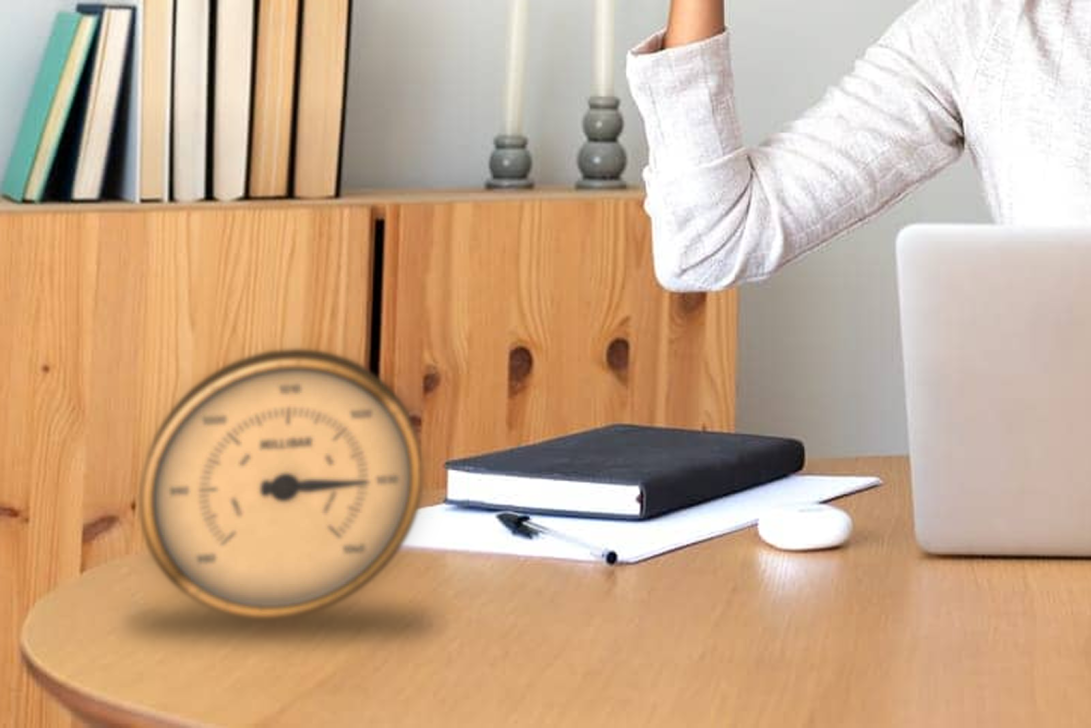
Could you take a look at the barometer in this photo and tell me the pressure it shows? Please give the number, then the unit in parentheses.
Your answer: 1030 (mbar)
